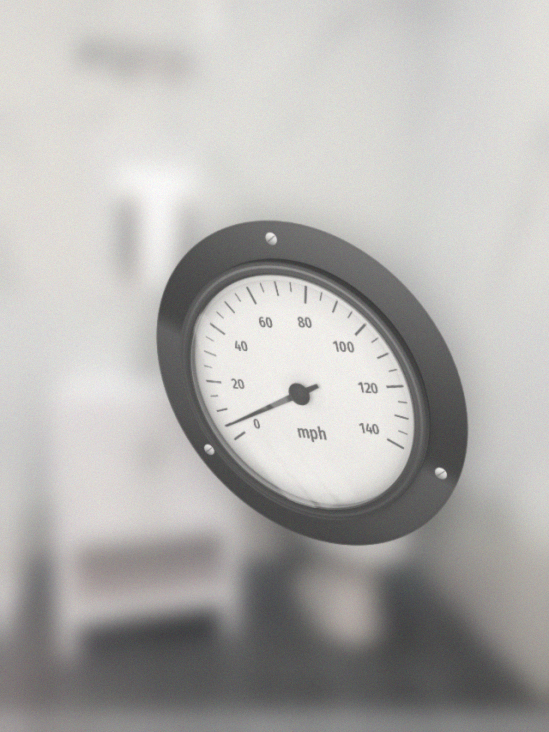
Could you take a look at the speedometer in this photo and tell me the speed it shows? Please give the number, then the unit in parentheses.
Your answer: 5 (mph)
